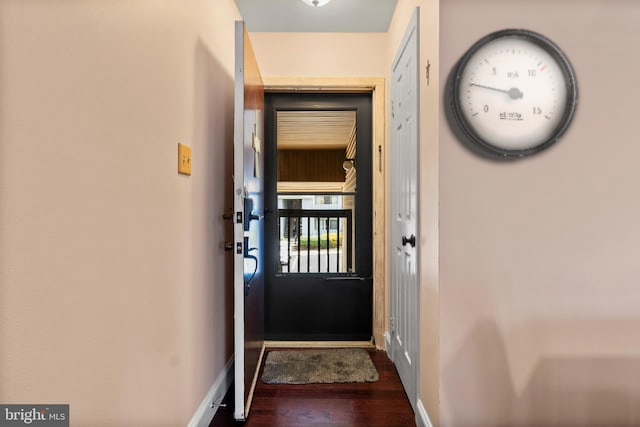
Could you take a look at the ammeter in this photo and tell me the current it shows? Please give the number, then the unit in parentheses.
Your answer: 2.5 (mA)
